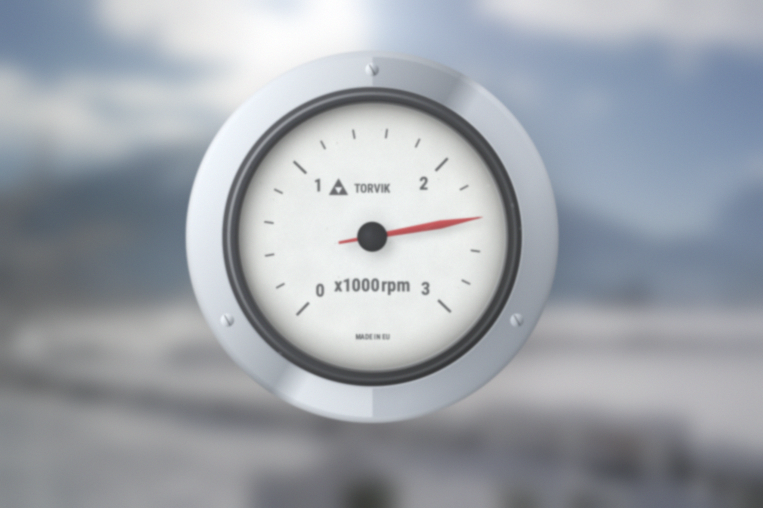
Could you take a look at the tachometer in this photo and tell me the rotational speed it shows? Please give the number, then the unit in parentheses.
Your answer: 2400 (rpm)
